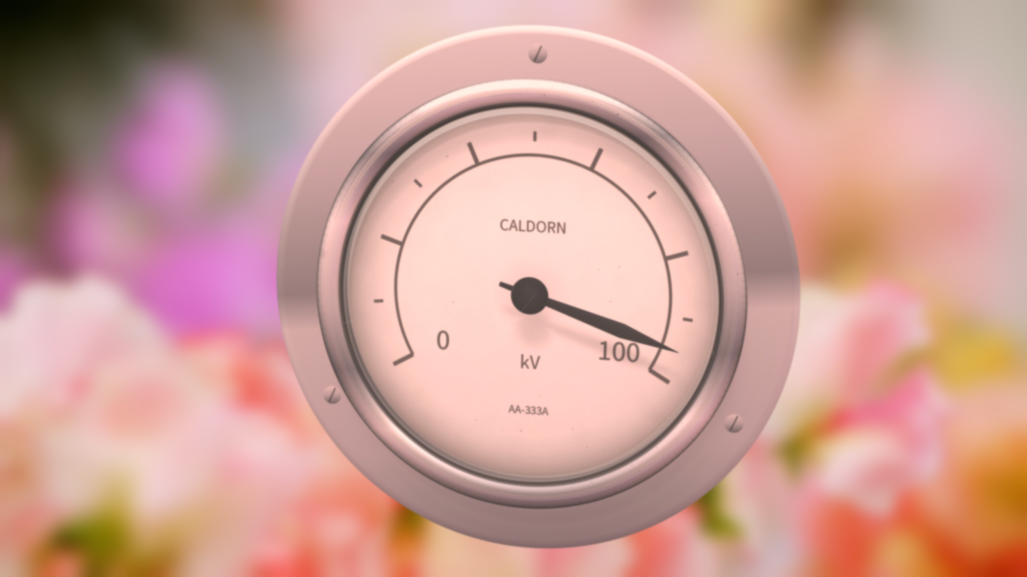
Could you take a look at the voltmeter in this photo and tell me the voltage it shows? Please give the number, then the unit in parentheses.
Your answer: 95 (kV)
